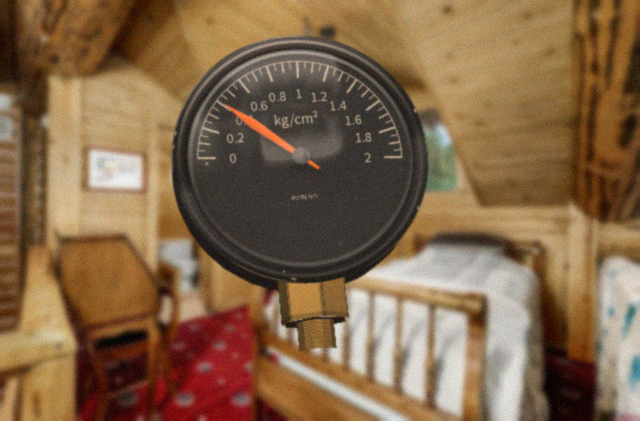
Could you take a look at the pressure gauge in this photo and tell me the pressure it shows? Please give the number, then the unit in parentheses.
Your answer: 0.4 (kg/cm²)
